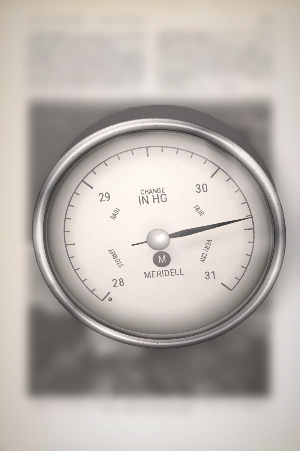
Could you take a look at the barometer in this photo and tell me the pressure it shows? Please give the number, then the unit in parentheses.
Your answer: 30.4 (inHg)
